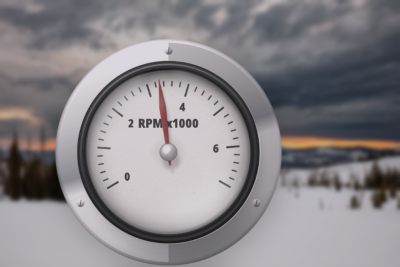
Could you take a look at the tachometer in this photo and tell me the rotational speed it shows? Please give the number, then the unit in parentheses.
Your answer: 3300 (rpm)
